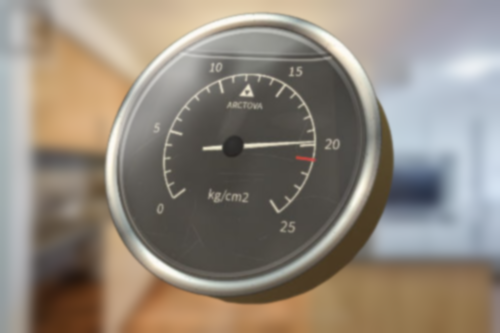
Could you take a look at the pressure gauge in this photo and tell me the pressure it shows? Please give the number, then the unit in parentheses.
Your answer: 20 (kg/cm²)
